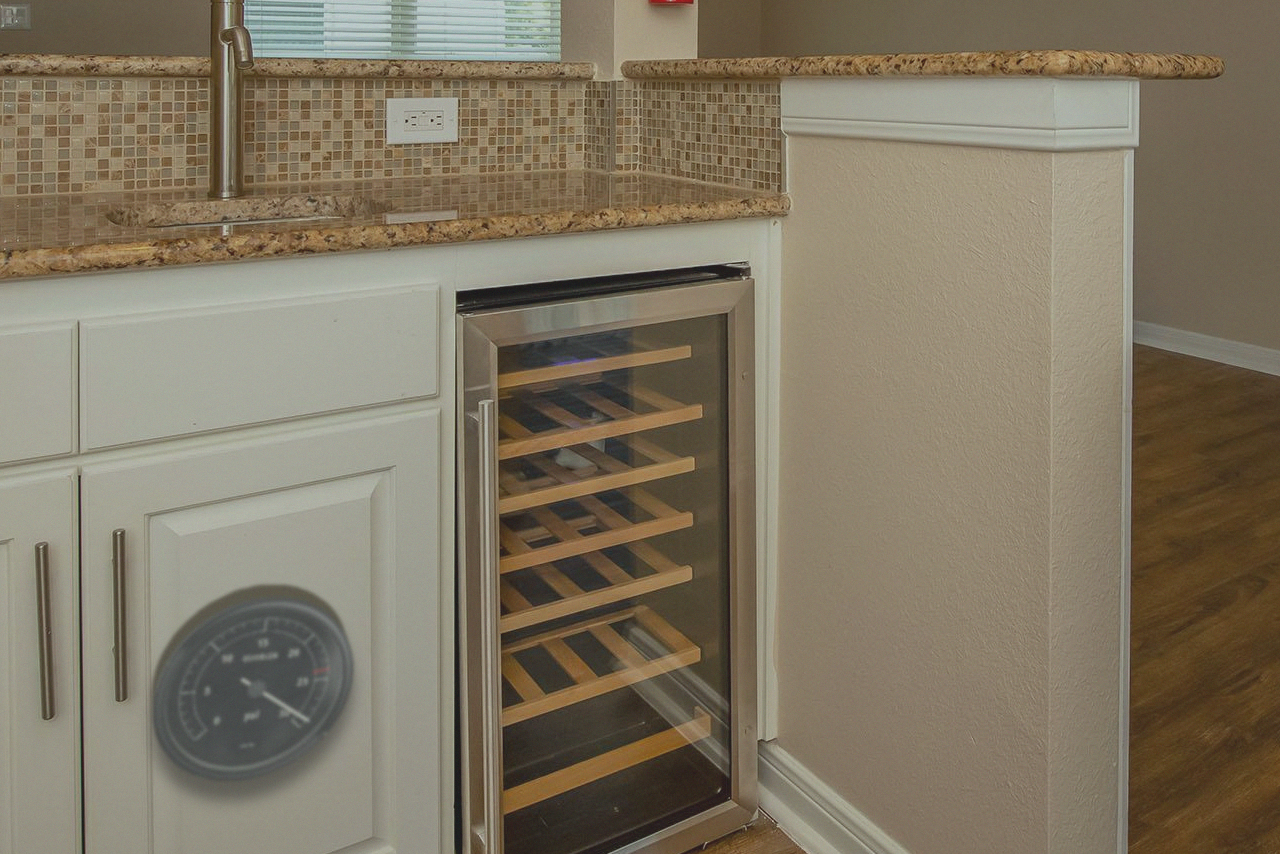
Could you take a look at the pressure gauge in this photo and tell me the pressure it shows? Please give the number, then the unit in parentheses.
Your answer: 29 (psi)
